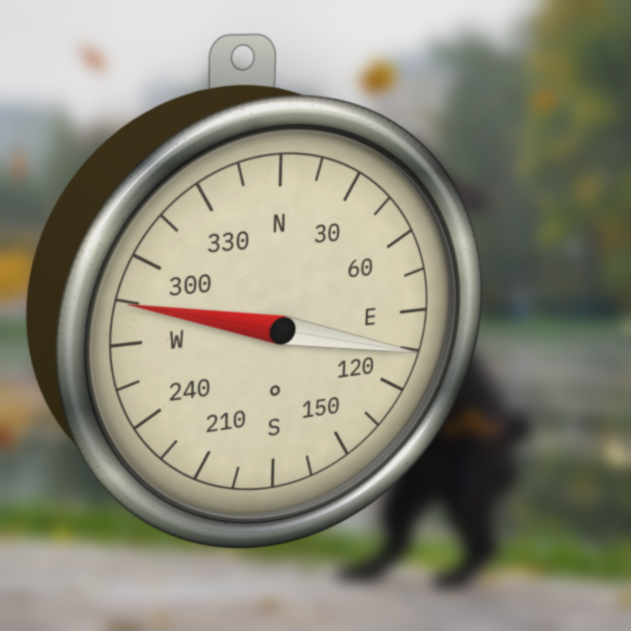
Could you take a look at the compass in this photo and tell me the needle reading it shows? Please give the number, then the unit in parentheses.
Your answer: 285 (°)
